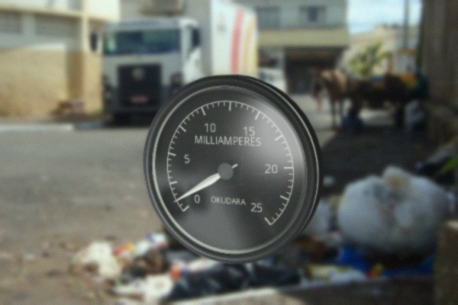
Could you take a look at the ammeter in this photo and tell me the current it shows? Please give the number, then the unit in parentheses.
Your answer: 1 (mA)
